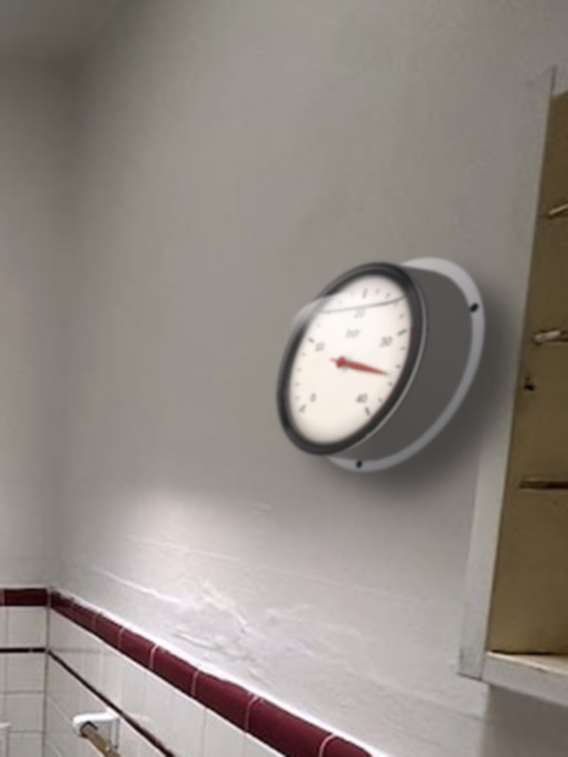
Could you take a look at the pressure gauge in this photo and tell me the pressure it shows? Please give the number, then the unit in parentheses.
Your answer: 35 (bar)
